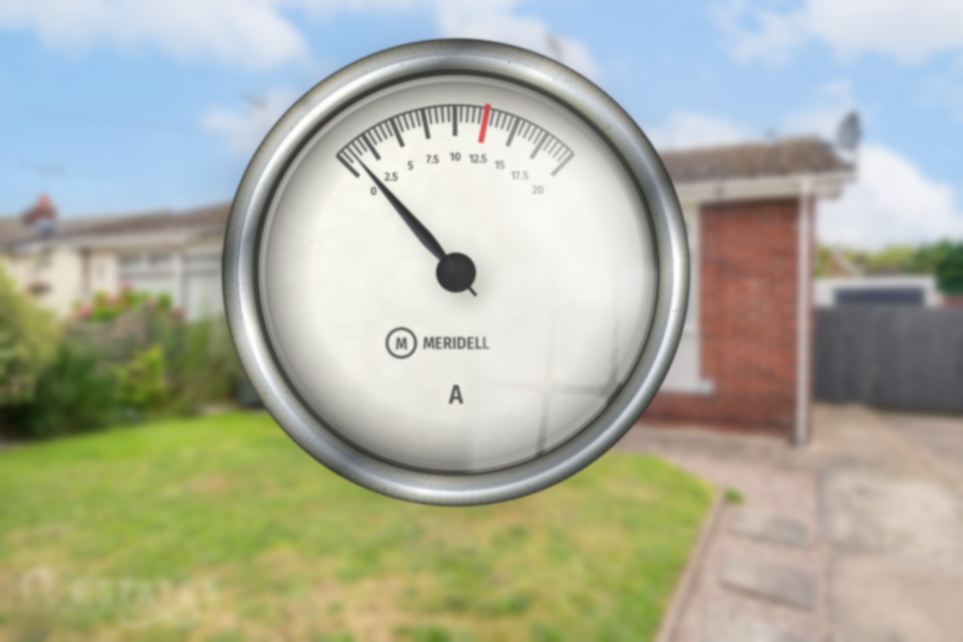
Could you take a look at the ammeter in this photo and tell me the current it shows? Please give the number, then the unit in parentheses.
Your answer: 1 (A)
